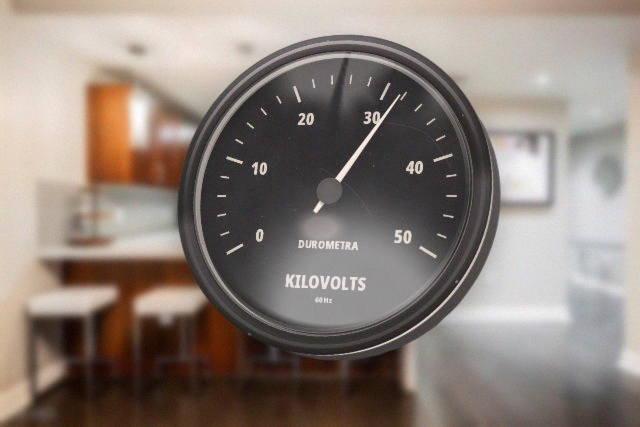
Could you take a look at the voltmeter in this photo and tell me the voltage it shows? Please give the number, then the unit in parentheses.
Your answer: 32 (kV)
